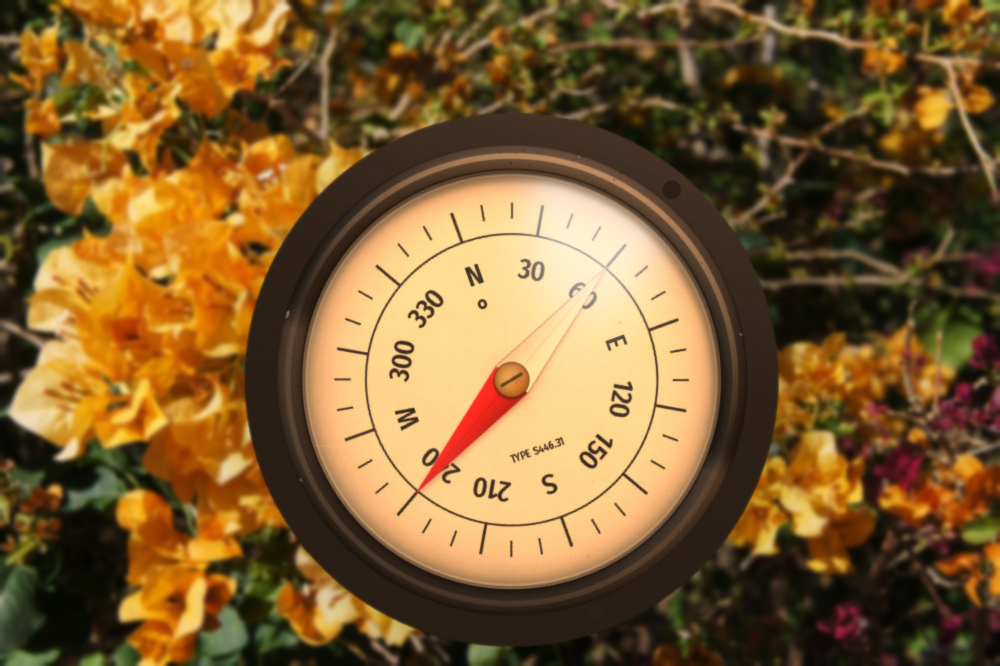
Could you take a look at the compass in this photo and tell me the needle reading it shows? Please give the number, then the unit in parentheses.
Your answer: 240 (°)
